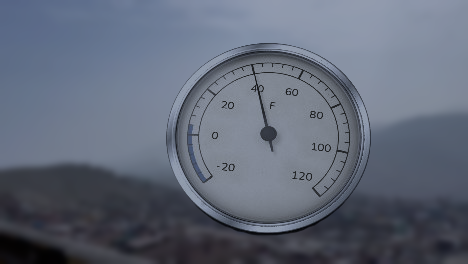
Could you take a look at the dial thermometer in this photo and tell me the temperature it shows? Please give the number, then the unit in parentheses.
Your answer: 40 (°F)
